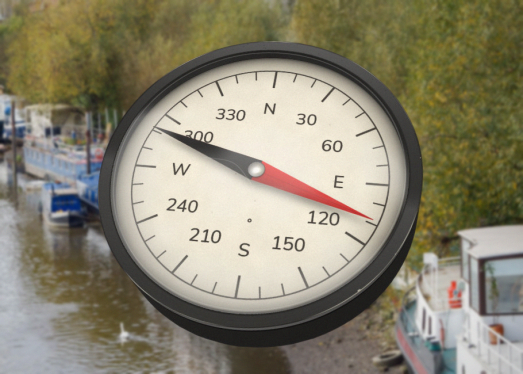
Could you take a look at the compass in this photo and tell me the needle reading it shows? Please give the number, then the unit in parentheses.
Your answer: 110 (°)
